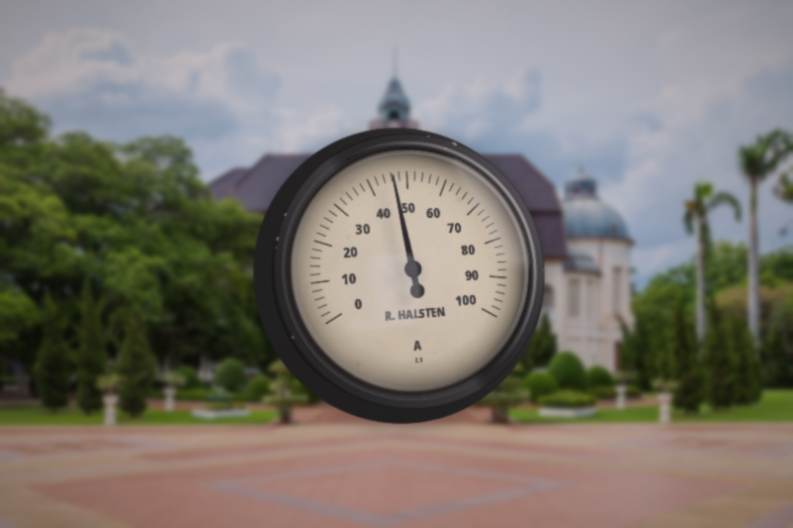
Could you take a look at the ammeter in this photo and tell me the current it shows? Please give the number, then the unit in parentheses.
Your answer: 46 (A)
